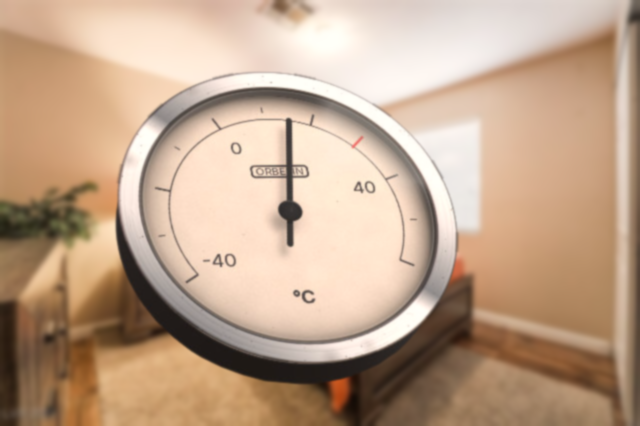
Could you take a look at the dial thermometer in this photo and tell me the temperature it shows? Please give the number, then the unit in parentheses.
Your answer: 15 (°C)
